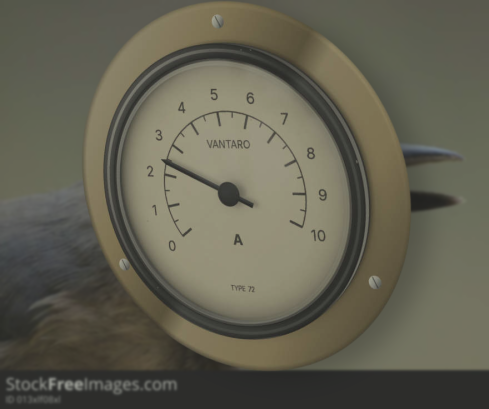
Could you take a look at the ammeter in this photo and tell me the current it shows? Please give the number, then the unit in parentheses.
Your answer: 2.5 (A)
